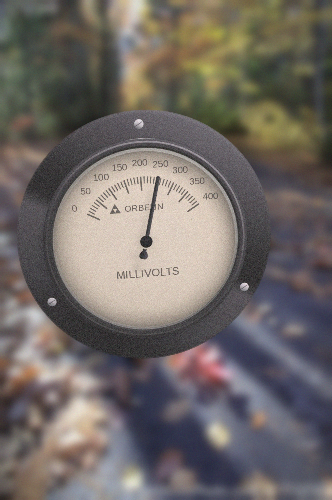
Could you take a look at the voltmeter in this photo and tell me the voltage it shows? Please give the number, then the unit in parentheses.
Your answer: 250 (mV)
